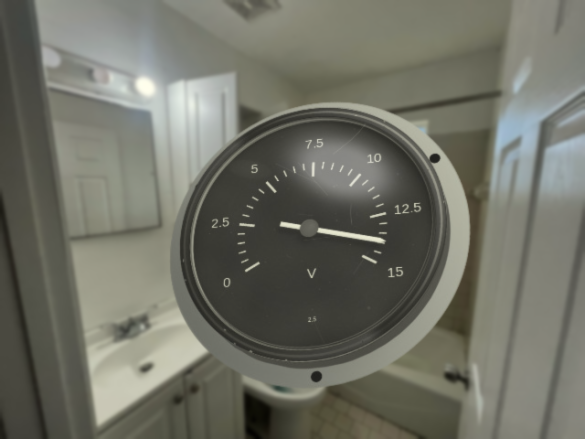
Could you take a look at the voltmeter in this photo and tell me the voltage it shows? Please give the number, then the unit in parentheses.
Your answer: 14 (V)
